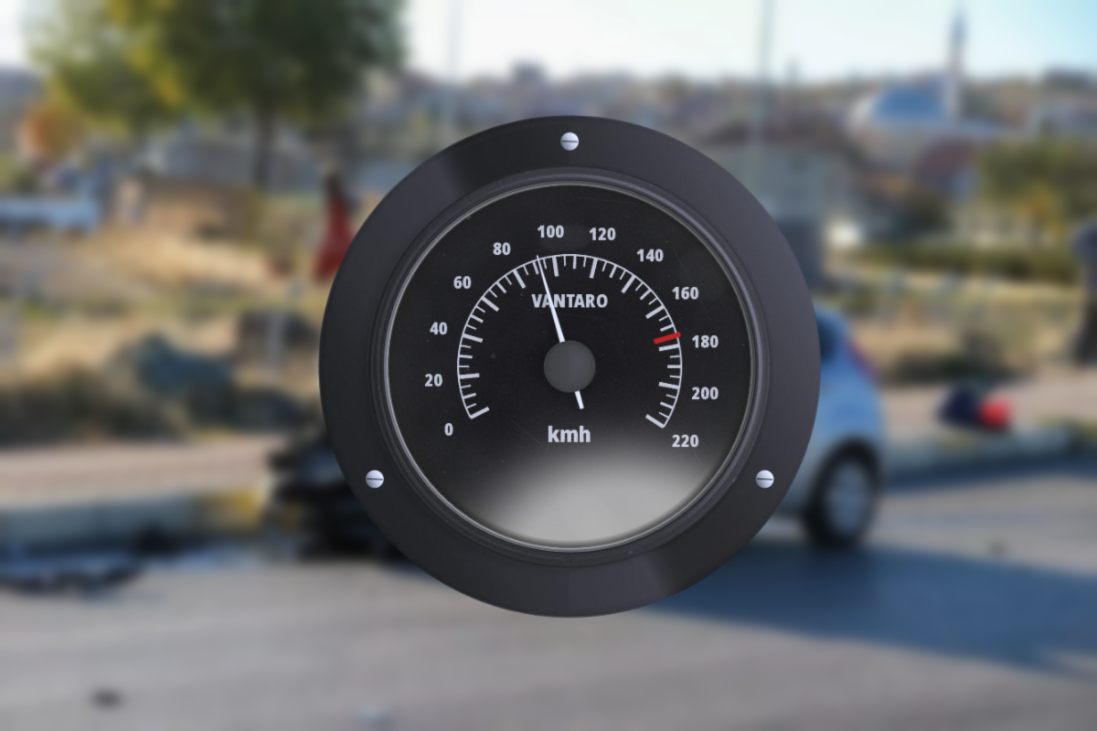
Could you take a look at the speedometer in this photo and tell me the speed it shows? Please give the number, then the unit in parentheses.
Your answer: 92.5 (km/h)
